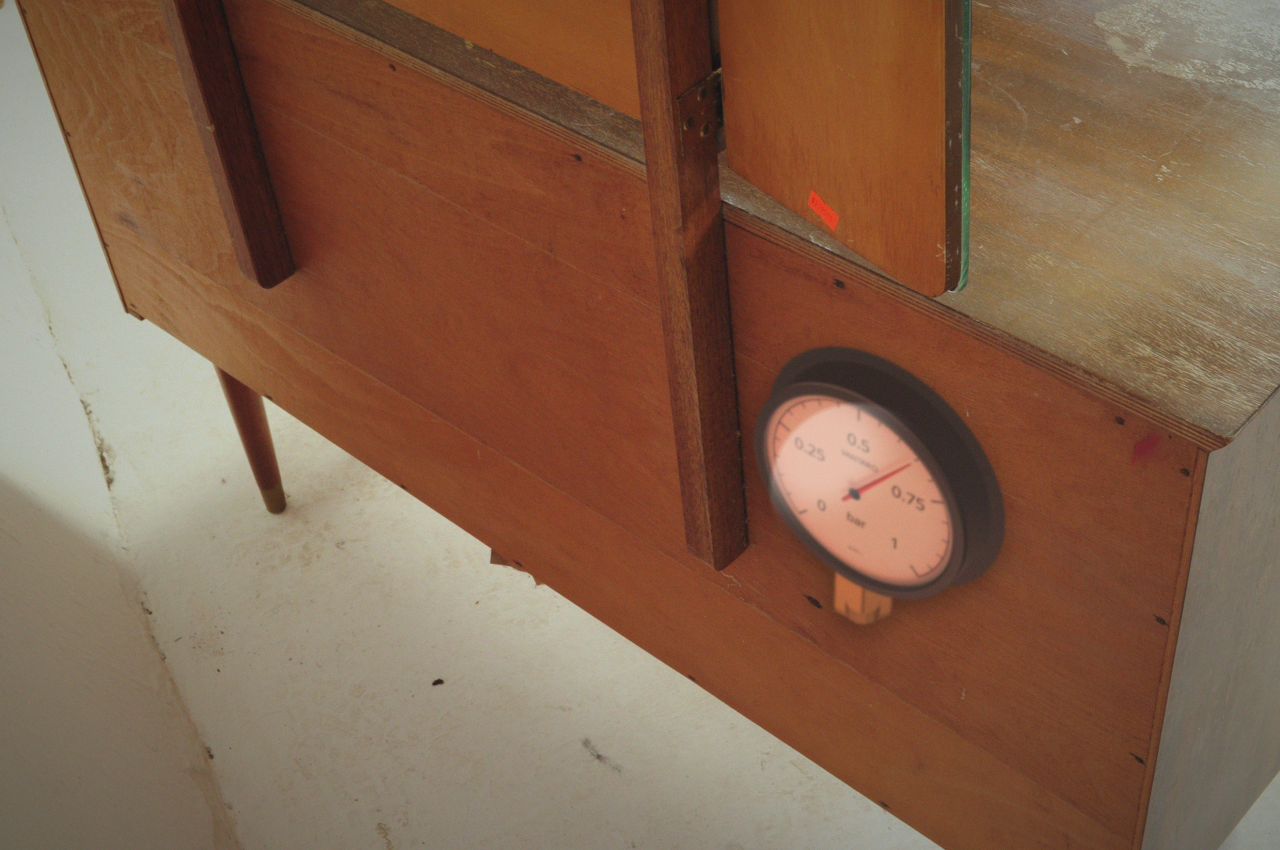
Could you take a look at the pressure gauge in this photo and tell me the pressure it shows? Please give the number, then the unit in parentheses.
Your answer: 0.65 (bar)
